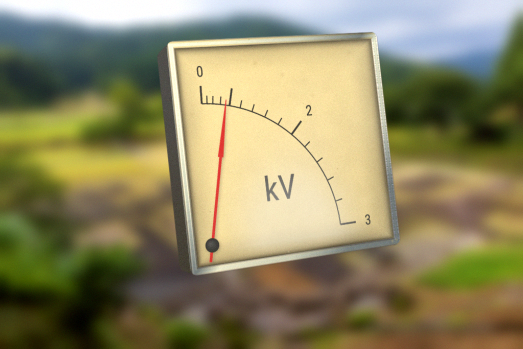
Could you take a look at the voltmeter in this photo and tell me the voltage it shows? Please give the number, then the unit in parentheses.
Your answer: 0.9 (kV)
